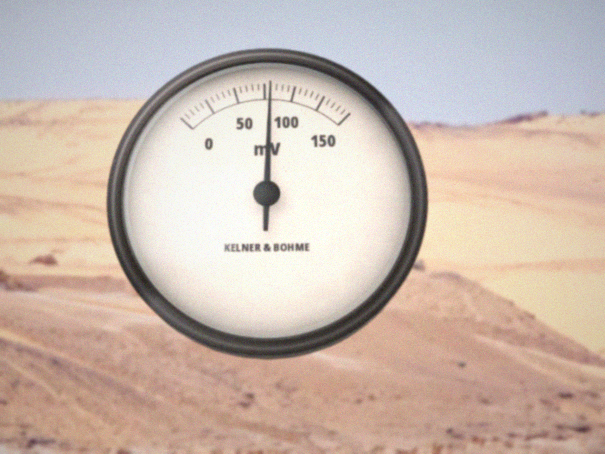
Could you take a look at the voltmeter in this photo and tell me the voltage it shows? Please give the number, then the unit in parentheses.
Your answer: 80 (mV)
